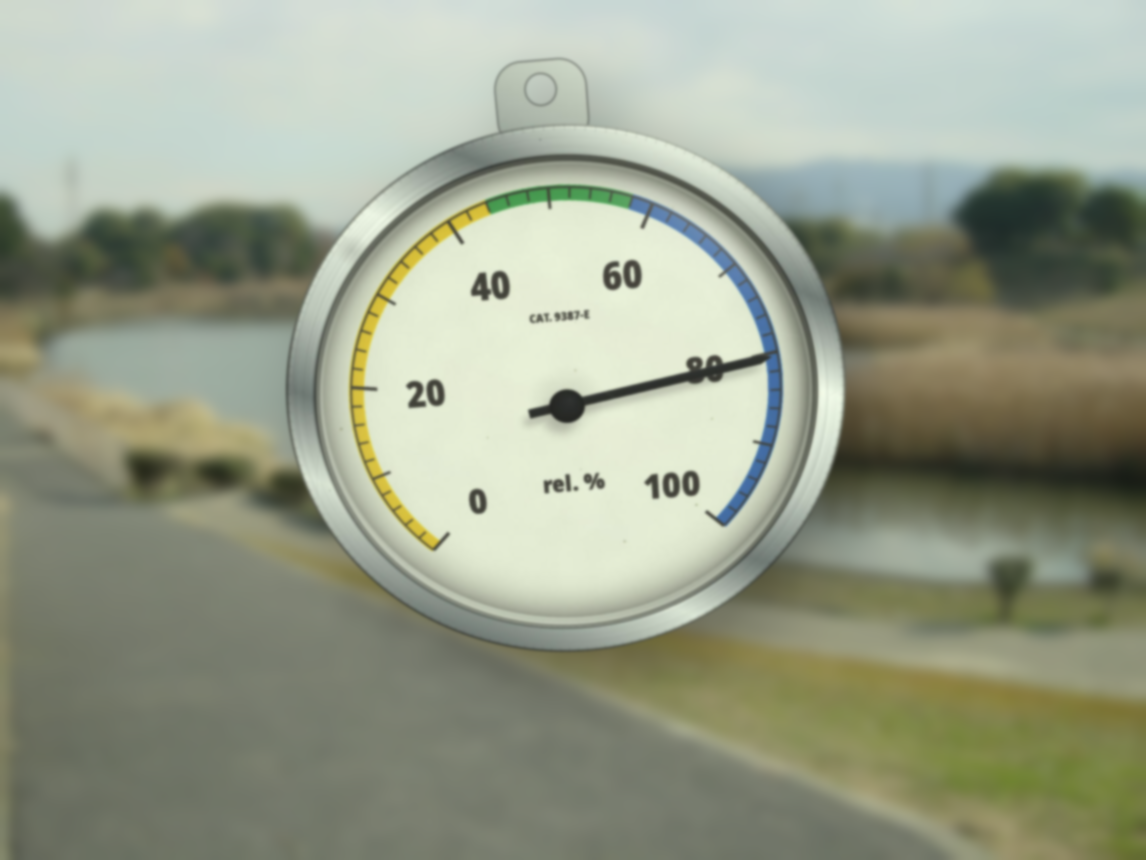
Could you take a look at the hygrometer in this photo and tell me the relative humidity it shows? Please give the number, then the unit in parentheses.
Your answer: 80 (%)
